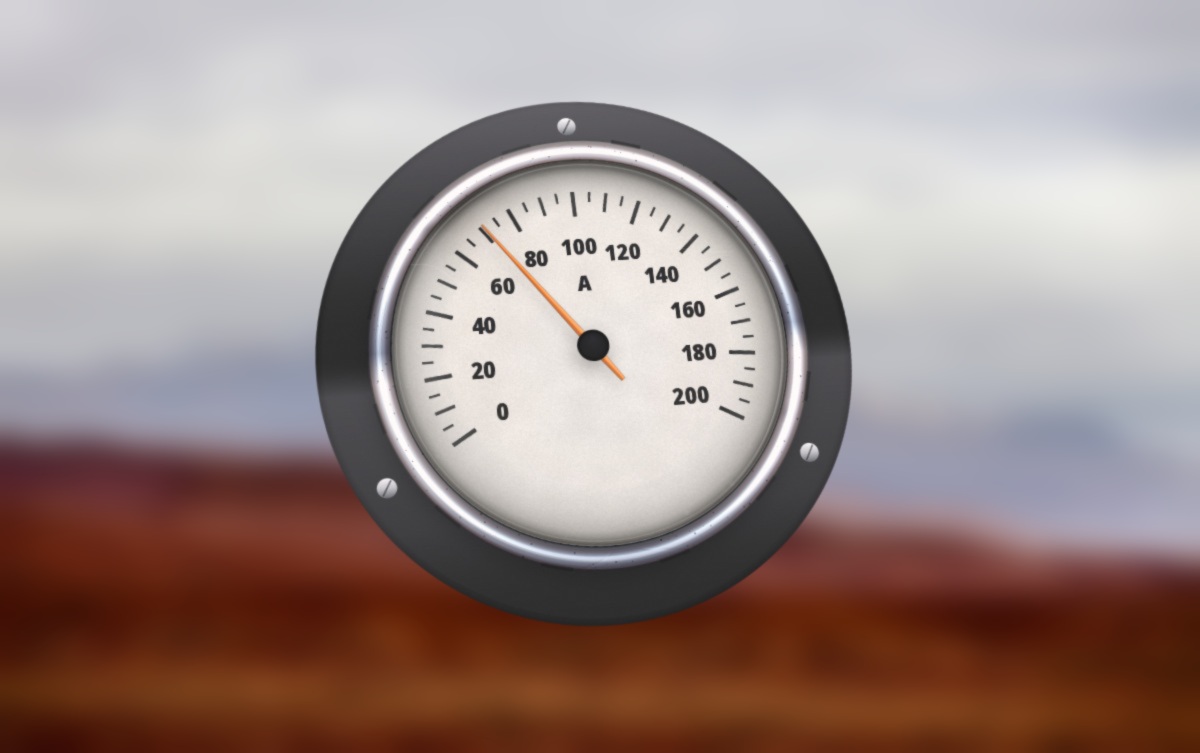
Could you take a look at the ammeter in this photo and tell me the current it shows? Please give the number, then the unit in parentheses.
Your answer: 70 (A)
